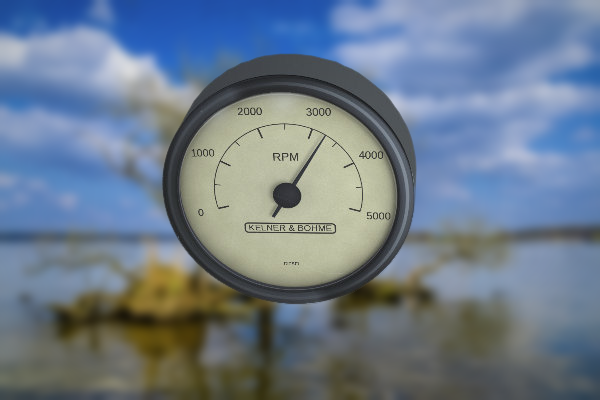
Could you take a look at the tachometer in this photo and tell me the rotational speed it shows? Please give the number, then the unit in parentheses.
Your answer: 3250 (rpm)
